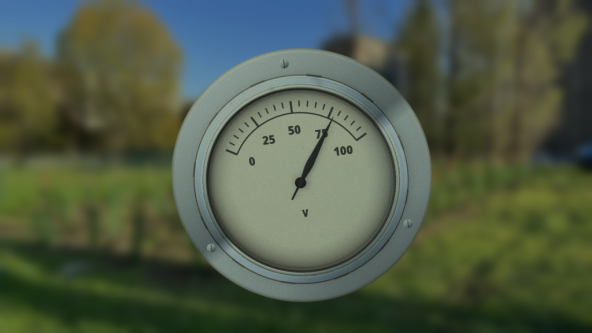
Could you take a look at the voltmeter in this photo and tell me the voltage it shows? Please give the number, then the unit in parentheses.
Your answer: 77.5 (V)
